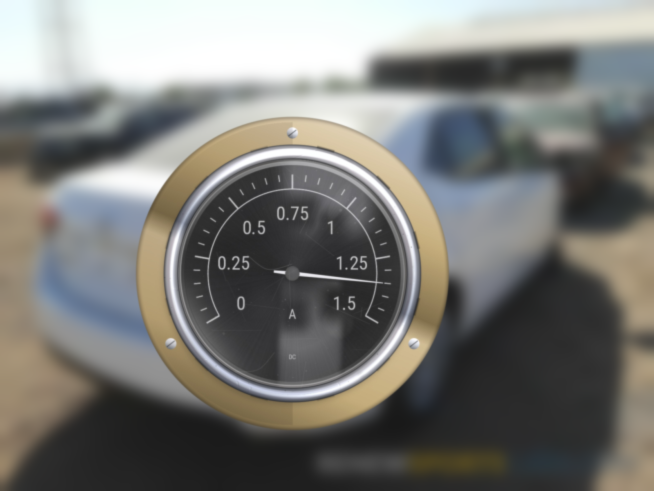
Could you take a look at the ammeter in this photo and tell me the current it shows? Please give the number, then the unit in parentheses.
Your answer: 1.35 (A)
